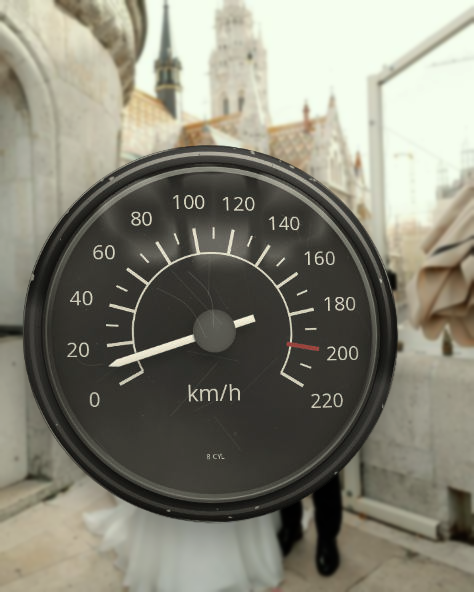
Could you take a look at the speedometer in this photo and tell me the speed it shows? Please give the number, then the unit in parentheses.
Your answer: 10 (km/h)
